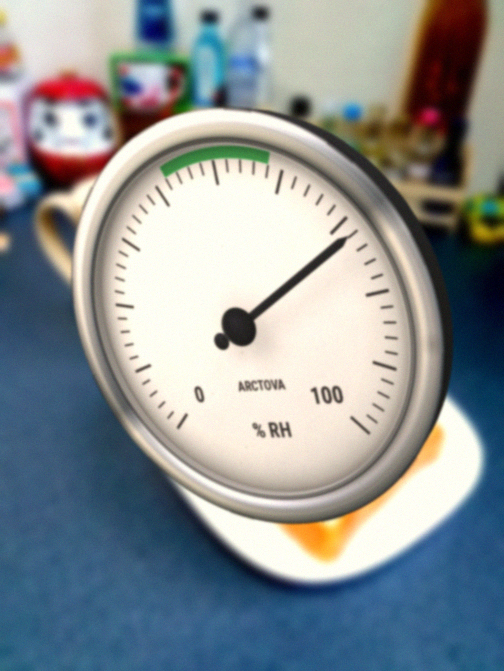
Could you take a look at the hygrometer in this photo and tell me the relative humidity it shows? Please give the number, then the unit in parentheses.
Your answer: 72 (%)
